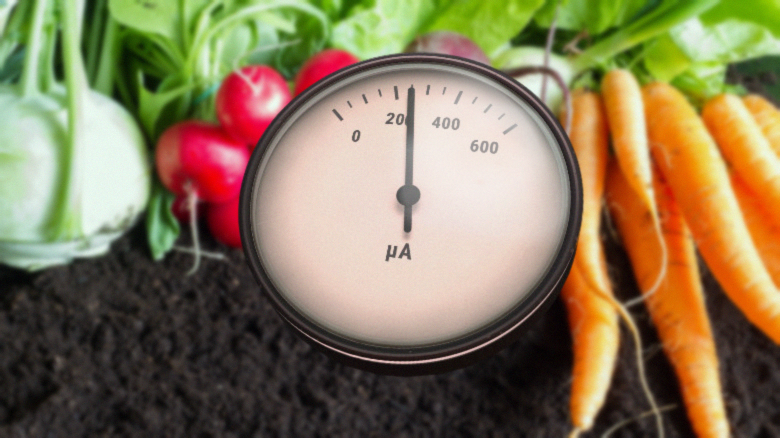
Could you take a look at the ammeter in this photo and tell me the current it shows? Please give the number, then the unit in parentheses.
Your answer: 250 (µA)
